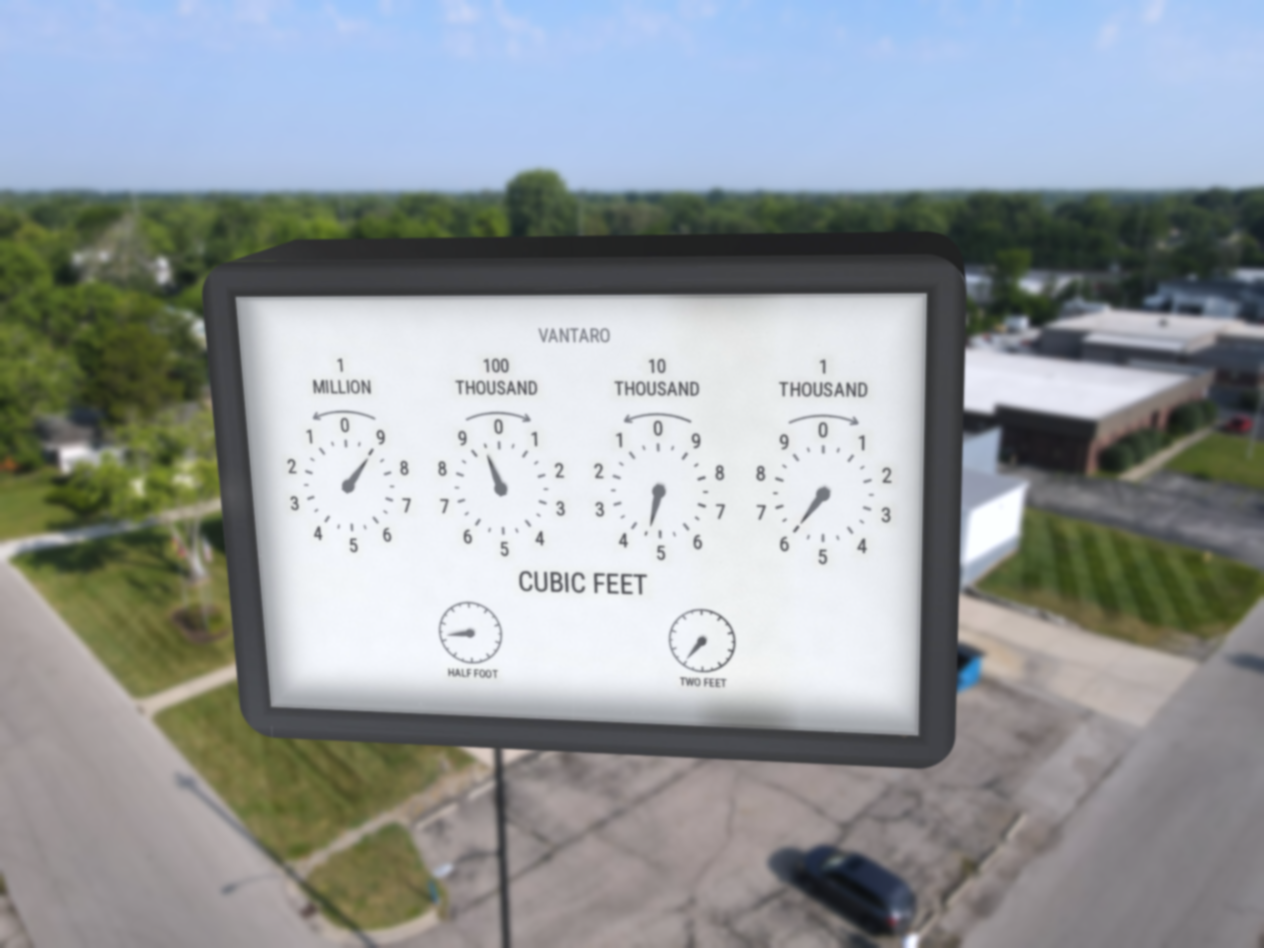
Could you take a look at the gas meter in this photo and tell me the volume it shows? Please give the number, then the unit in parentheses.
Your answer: 894600 (ft³)
